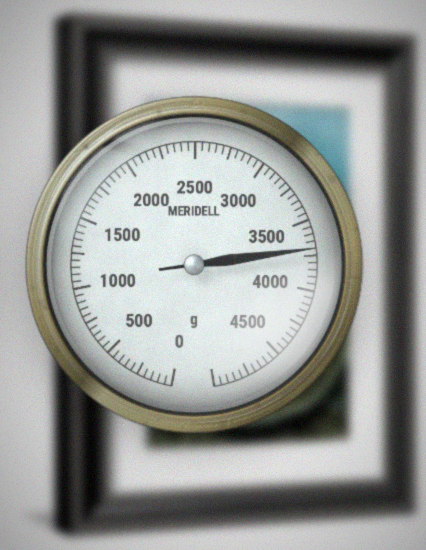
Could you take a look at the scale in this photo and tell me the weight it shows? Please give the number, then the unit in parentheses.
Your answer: 3700 (g)
